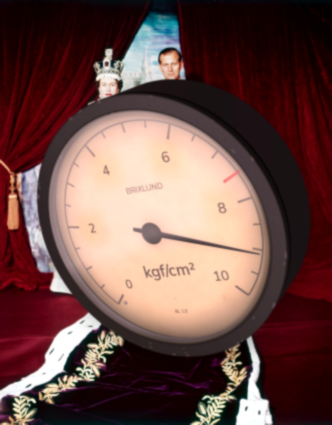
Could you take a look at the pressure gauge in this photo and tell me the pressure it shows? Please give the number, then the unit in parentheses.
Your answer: 9 (kg/cm²)
